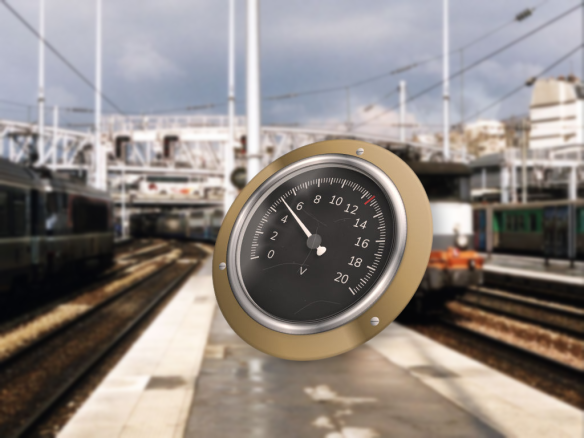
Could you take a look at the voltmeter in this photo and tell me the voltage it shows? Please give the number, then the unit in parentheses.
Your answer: 5 (V)
